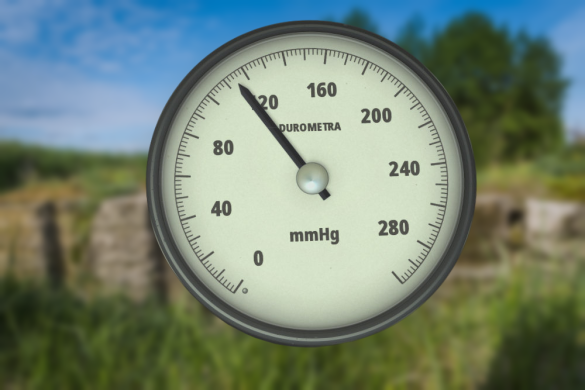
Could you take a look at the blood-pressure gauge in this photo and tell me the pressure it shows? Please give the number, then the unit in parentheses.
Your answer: 114 (mmHg)
